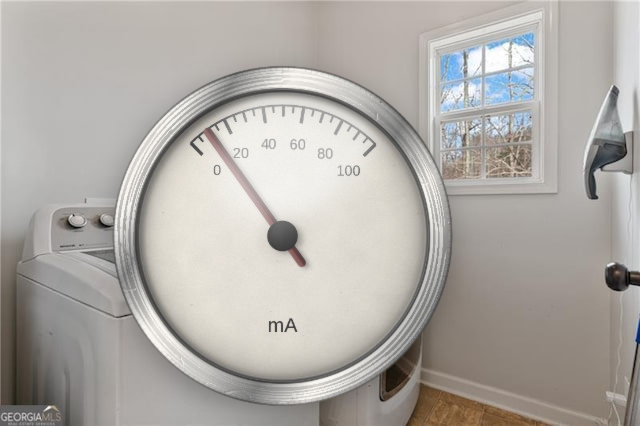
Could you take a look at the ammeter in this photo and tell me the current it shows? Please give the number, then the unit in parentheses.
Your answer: 10 (mA)
